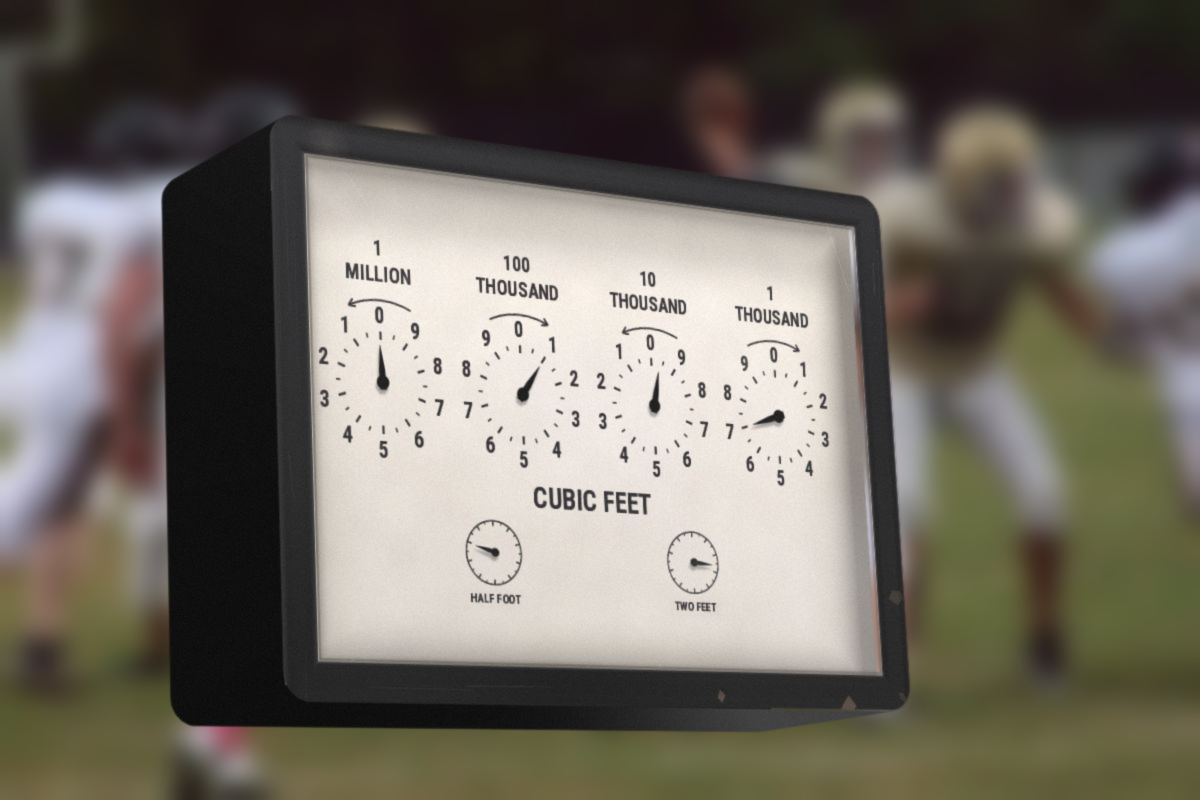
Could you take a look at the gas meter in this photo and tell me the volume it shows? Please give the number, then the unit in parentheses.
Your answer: 9700 (ft³)
